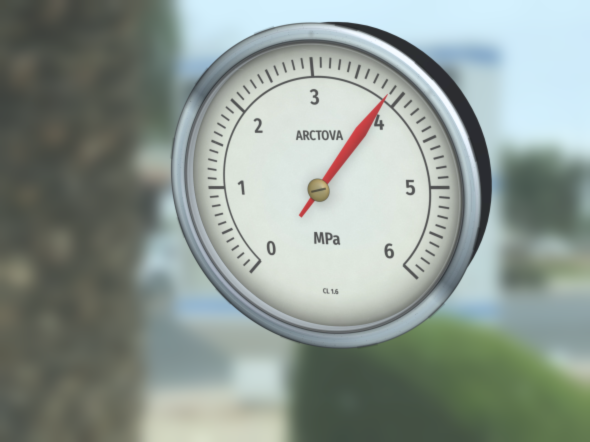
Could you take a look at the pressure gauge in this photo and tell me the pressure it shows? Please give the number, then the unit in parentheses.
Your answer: 3.9 (MPa)
